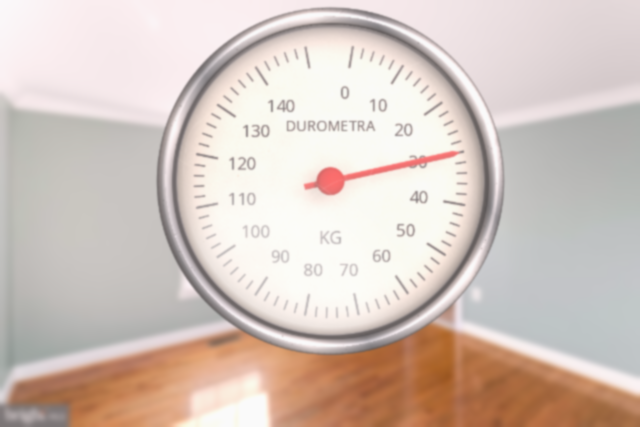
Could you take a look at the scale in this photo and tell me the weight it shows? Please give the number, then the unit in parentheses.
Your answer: 30 (kg)
